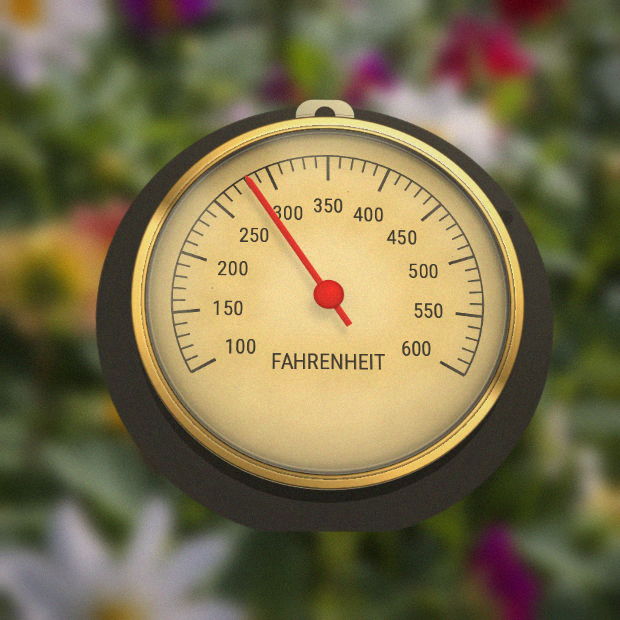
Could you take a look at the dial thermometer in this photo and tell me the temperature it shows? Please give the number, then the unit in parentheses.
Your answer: 280 (°F)
